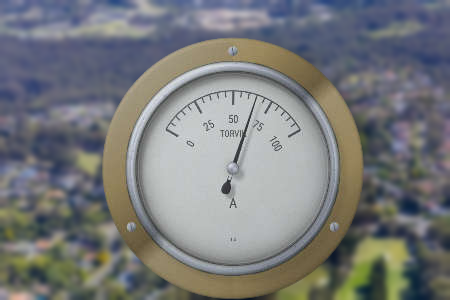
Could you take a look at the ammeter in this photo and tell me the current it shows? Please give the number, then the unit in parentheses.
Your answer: 65 (A)
